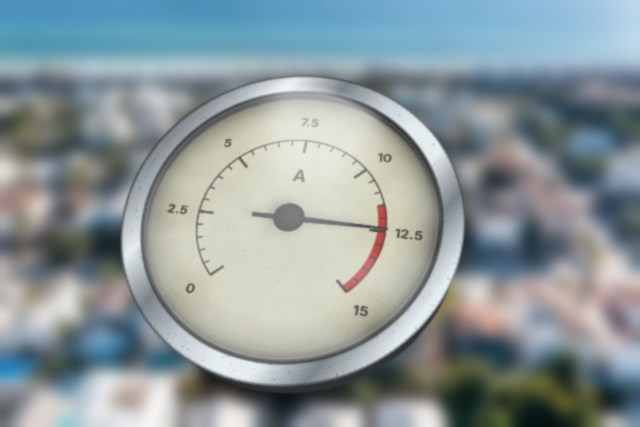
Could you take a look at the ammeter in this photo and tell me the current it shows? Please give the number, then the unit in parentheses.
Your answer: 12.5 (A)
